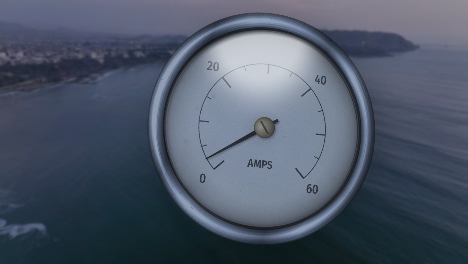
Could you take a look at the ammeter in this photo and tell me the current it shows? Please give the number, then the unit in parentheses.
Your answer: 2.5 (A)
